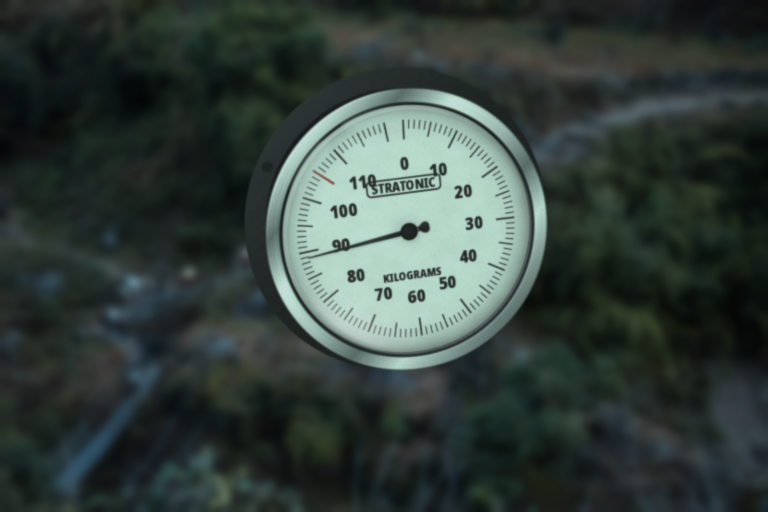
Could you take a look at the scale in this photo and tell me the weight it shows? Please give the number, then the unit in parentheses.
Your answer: 89 (kg)
